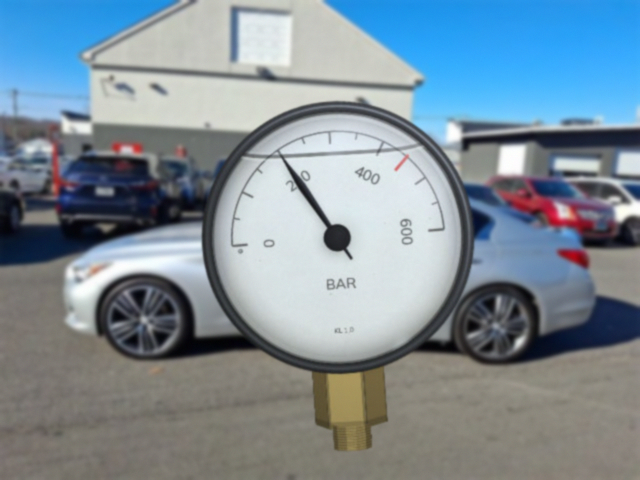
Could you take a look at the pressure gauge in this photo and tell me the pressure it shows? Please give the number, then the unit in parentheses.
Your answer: 200 (bar)
